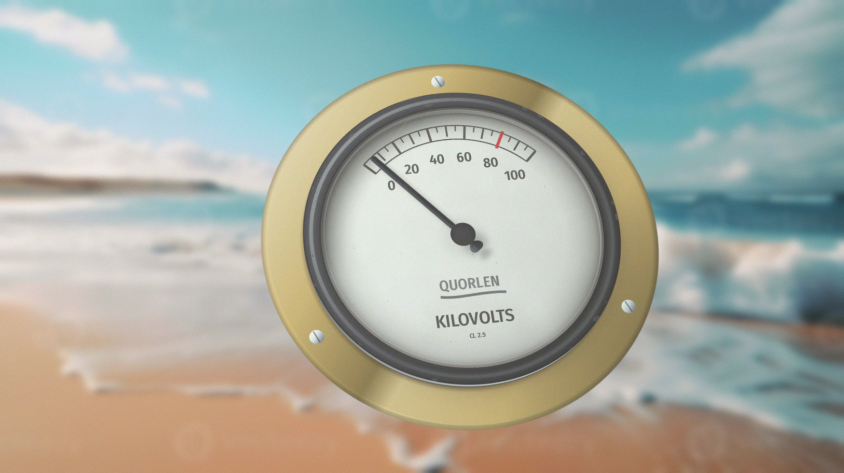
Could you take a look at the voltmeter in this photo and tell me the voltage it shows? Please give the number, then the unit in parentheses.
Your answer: 5 (kV)
